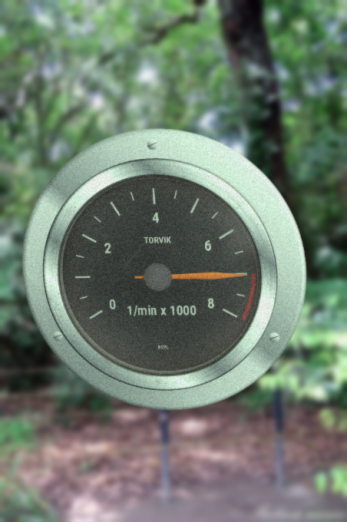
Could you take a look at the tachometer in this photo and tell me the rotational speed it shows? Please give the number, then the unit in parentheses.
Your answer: 7000 (rpm)
